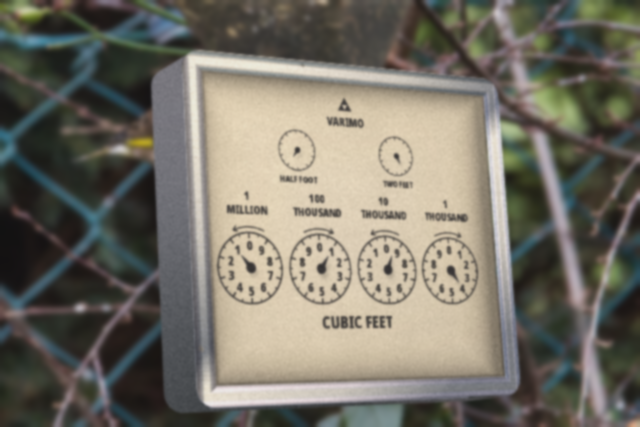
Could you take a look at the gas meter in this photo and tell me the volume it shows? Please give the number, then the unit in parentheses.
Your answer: 109400 (ft³)
